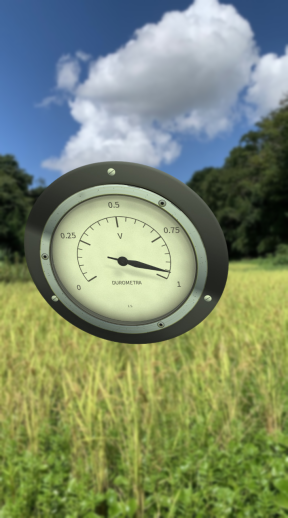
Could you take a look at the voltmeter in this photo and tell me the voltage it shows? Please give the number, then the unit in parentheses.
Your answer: 0.95 (V)
